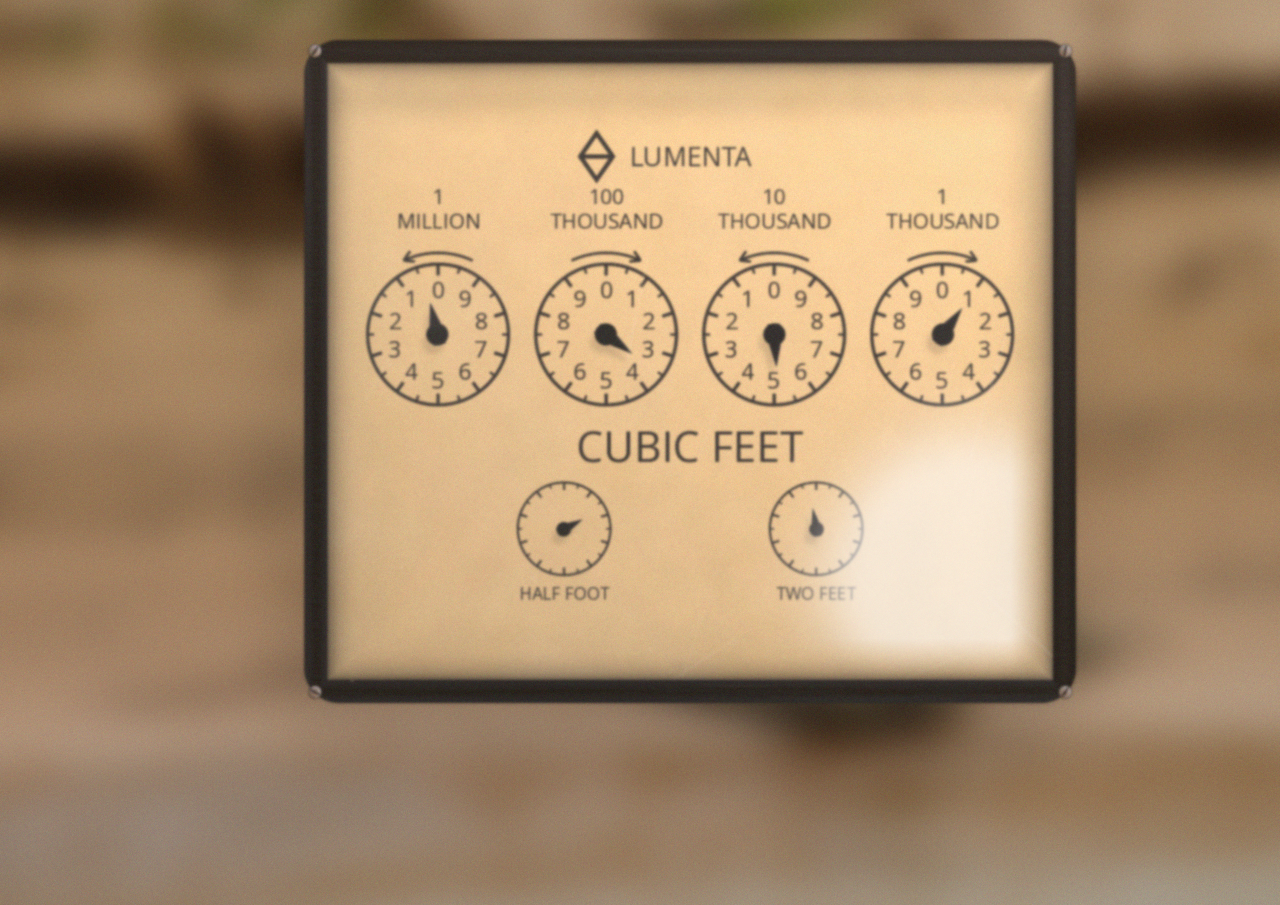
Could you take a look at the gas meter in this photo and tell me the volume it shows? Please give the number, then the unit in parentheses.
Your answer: 35100 (ft³)
